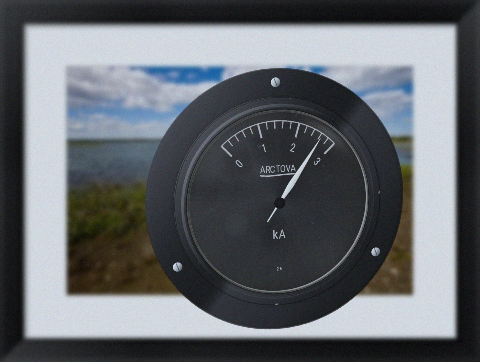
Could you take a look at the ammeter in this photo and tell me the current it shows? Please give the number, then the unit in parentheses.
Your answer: 2.6 (kA)
